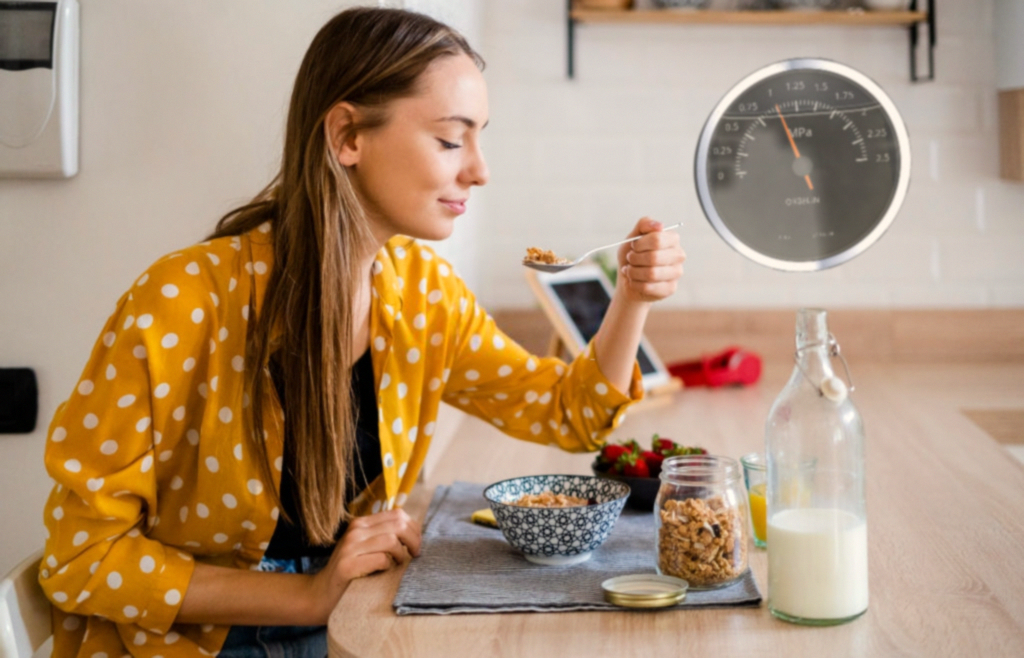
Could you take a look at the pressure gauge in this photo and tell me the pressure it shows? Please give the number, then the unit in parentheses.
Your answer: 1 (MPa)
